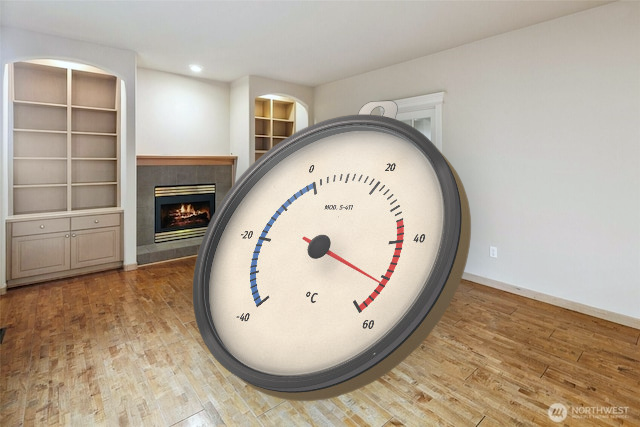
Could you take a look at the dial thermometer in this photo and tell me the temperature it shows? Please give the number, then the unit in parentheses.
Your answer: 52 (°C)
